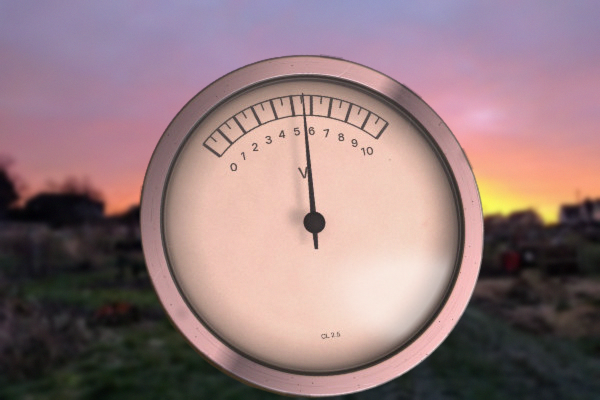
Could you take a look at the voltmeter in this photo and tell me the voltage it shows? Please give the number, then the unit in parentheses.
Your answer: 5.5 (V)
